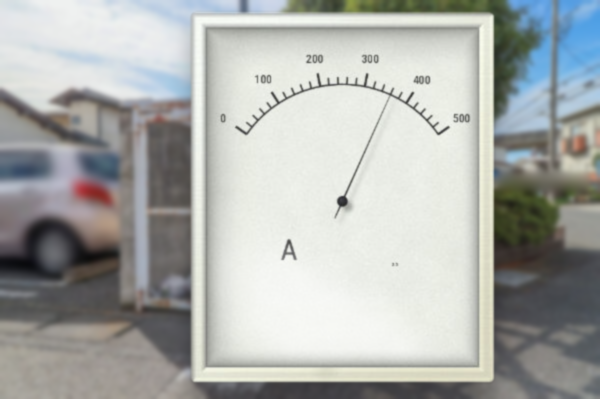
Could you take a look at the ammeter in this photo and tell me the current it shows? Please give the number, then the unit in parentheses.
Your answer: 360 (A)
